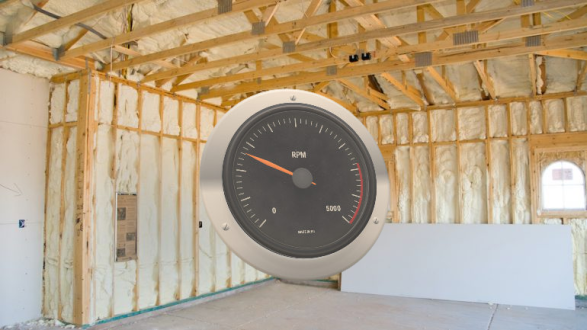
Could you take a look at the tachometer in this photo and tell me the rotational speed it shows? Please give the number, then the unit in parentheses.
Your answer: 1300 (rpm)
